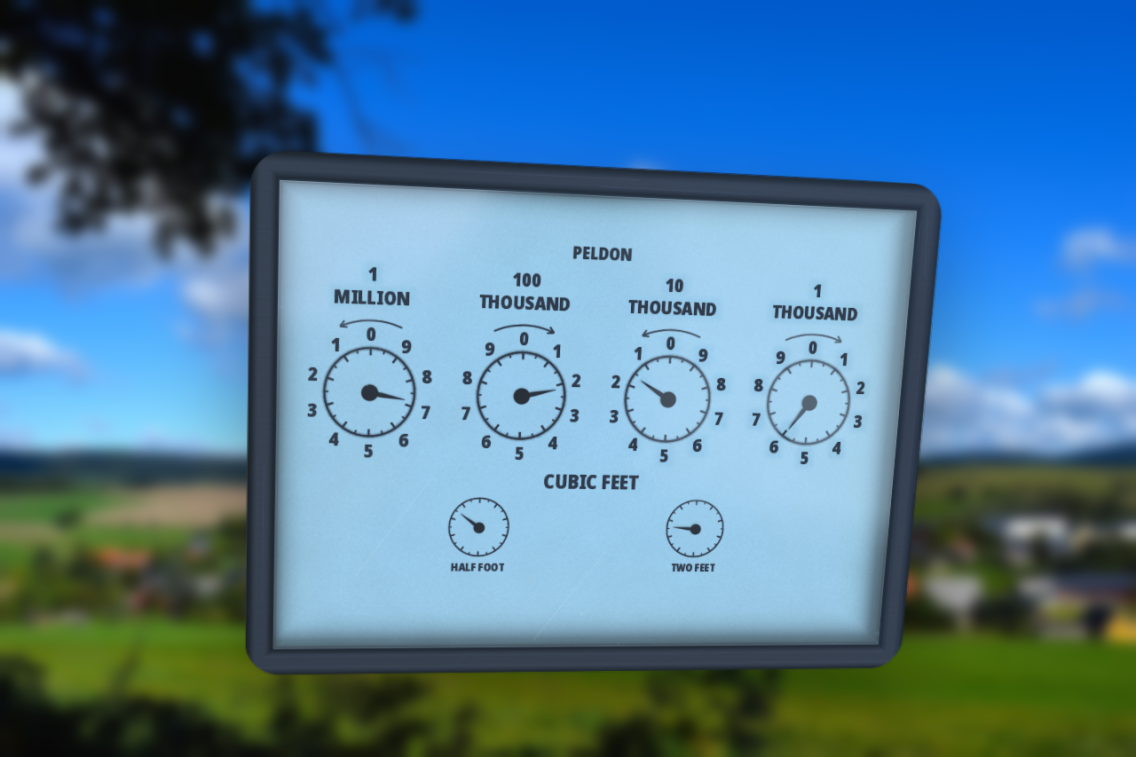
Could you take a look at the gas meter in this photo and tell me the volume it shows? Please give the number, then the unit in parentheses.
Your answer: 721600 (ft³)
